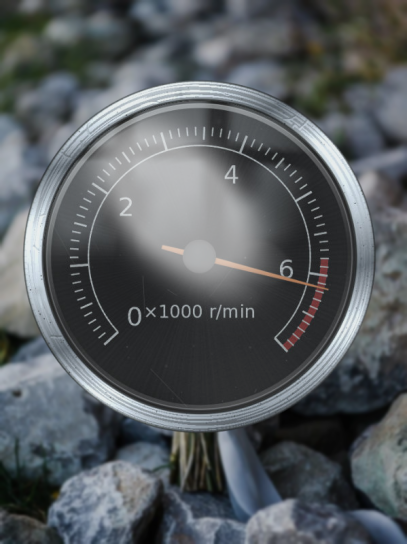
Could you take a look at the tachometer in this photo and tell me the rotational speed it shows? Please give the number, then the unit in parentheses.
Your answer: 6150 (rpm)
